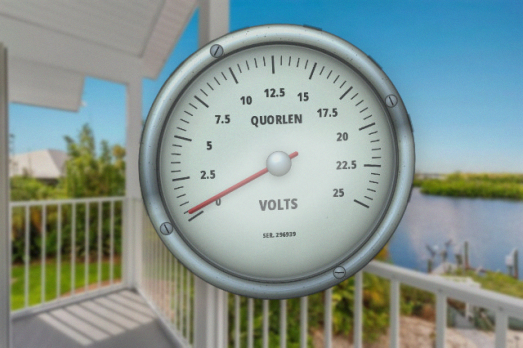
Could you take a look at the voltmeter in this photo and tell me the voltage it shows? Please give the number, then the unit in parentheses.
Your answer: 0.5 (V)
